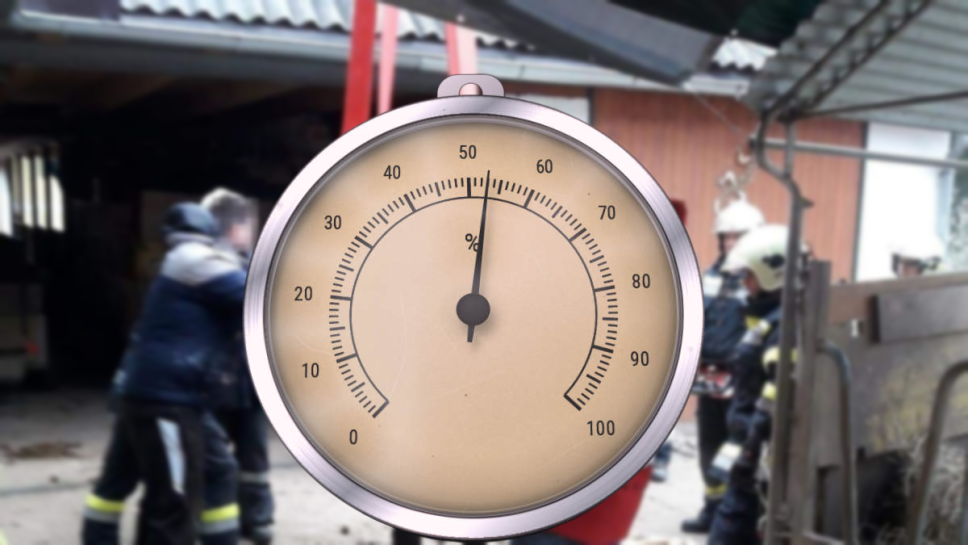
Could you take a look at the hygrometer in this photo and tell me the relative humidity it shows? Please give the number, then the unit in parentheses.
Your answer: 53 (%)
